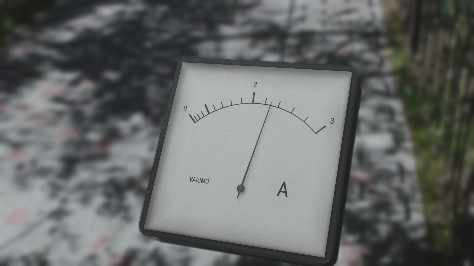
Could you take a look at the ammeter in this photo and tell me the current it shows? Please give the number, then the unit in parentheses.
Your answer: 2.3 (A)
